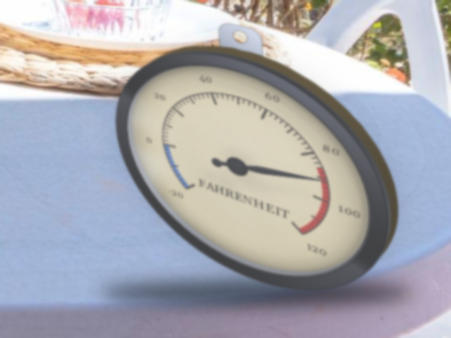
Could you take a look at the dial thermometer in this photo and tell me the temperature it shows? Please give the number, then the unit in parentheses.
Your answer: 90 (°F)
